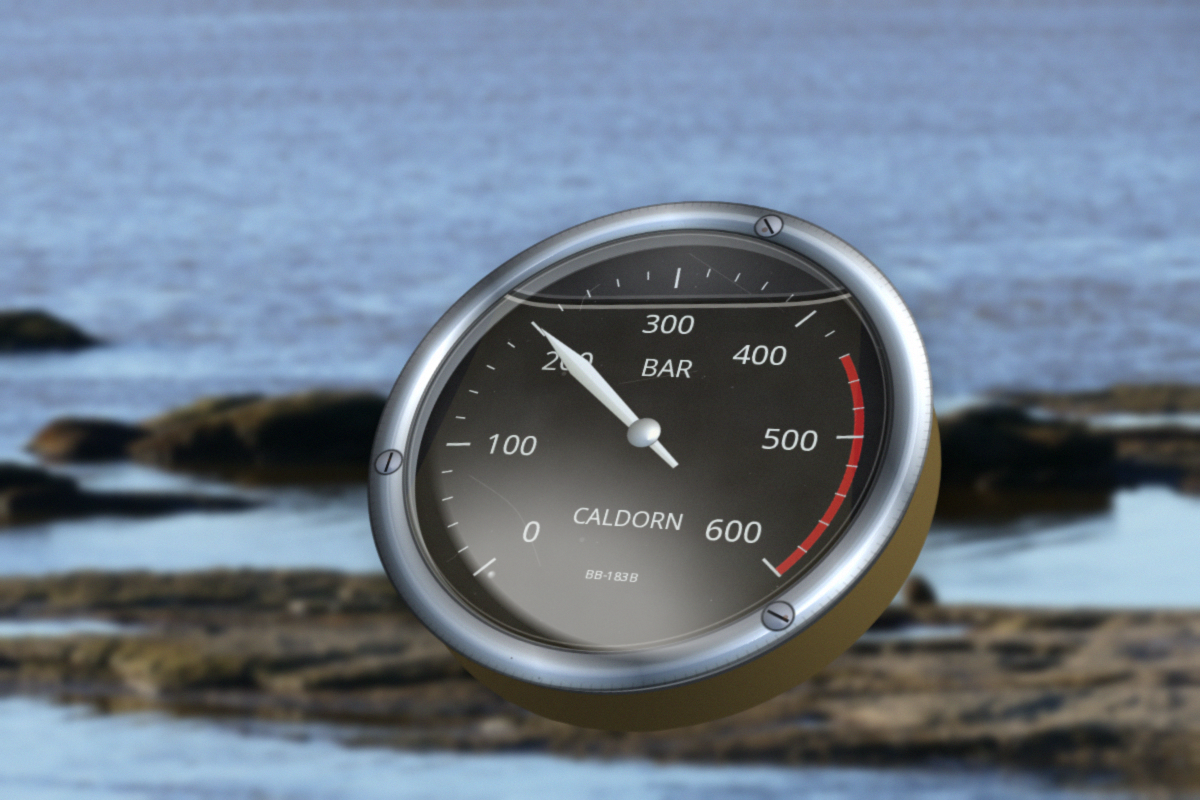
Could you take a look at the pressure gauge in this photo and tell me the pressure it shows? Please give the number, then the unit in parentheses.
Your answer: 200 (bar)
